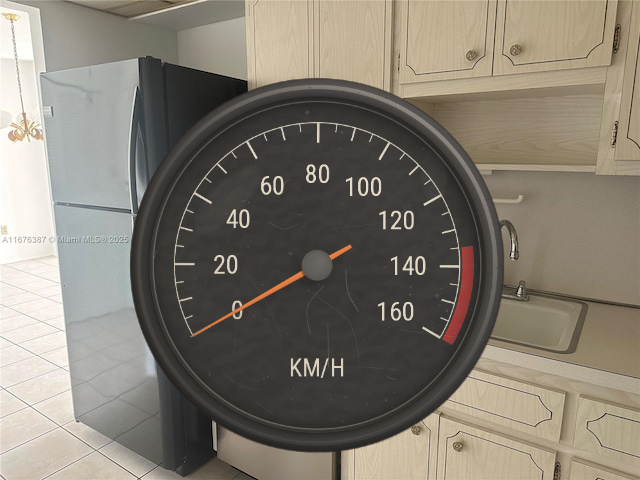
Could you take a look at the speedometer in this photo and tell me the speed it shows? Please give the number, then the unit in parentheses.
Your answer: 0 (km/h)
